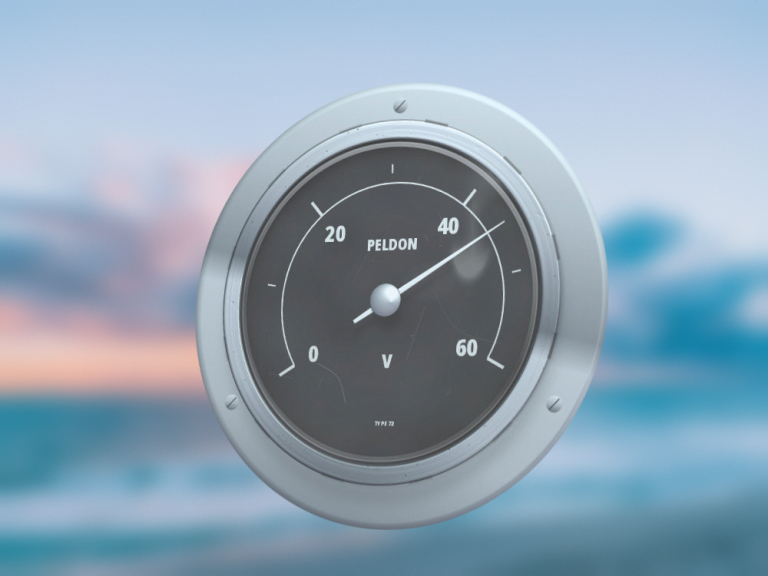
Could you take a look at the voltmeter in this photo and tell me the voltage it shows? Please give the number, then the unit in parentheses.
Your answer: 45 (V)
